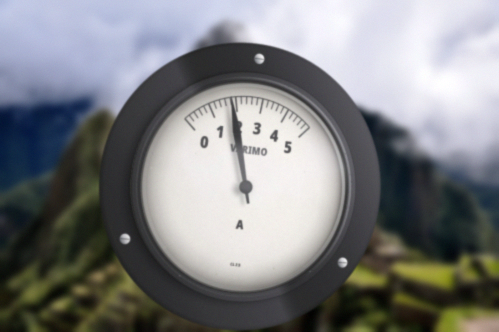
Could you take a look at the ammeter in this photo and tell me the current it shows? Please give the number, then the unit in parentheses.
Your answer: 1.8 (A)
